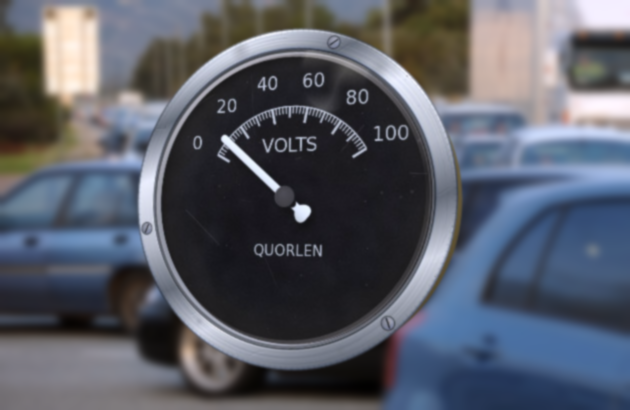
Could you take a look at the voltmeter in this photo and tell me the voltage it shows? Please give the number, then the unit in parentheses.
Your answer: 10 (V)
